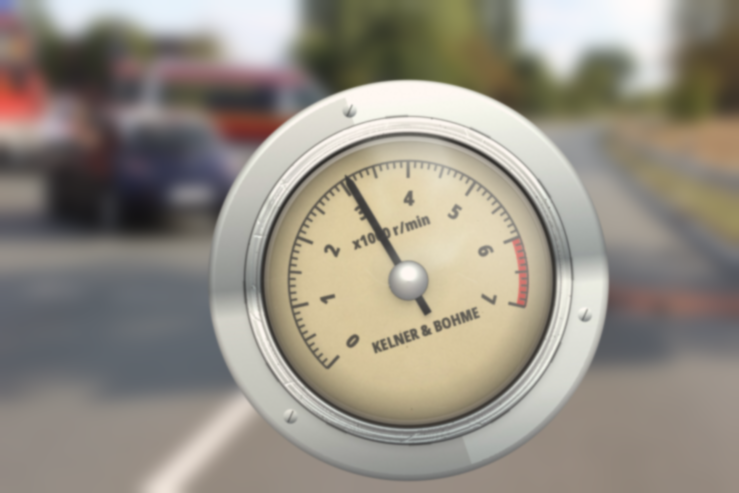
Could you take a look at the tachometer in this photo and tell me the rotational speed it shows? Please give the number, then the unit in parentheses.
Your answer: 3100 (rpm)
